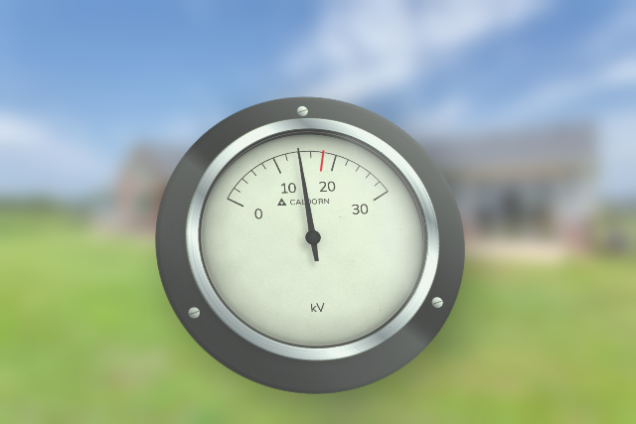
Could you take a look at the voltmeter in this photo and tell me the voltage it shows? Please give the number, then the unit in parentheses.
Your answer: 14 (kV)
